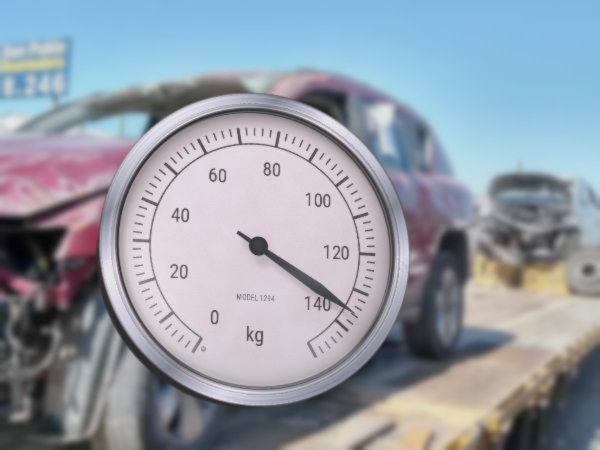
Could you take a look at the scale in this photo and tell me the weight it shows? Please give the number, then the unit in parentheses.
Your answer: 136 (kg)
